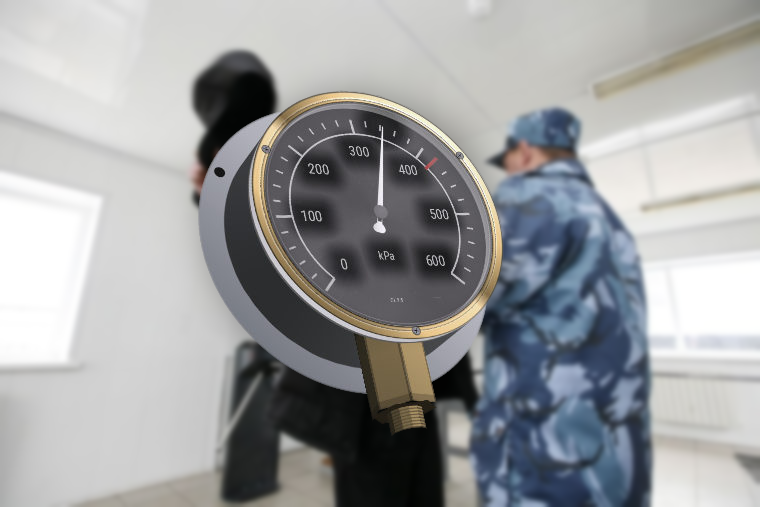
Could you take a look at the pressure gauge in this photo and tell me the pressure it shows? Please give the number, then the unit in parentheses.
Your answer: 340 (kPa)
